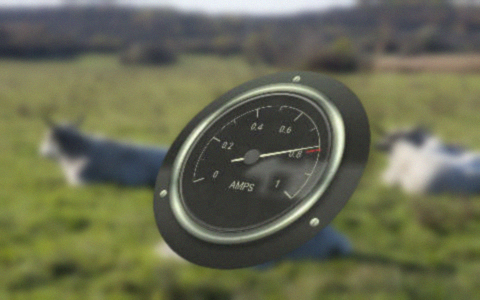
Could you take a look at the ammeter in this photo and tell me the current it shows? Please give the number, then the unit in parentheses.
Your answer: 0.8 (A)
